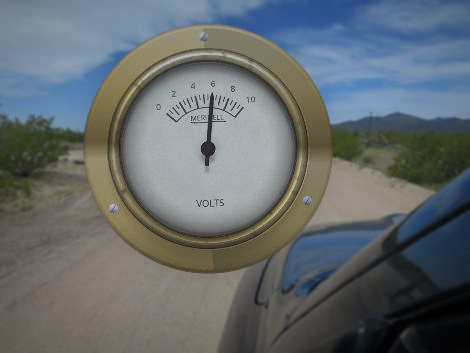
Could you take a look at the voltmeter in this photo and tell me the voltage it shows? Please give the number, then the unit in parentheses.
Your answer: 6 (V)
